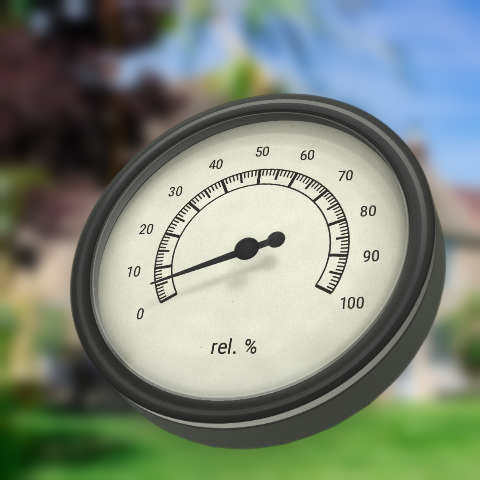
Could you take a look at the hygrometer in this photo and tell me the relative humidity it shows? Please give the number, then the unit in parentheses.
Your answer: 5 (%)
